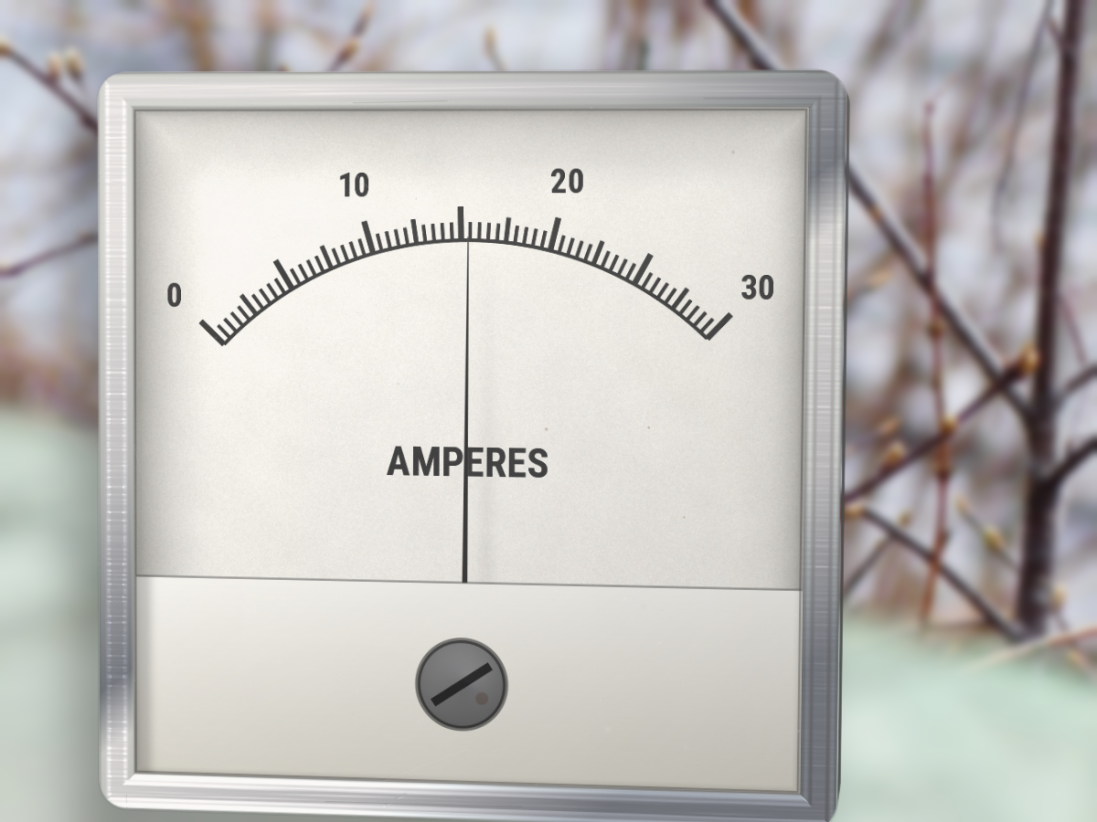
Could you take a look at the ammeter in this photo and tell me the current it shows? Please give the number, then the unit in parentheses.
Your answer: 15.5 (A)
